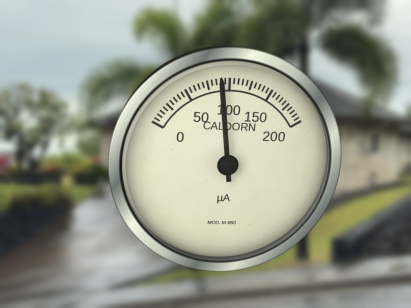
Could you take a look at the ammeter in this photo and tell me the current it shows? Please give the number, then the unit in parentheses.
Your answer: 90 (µA)
